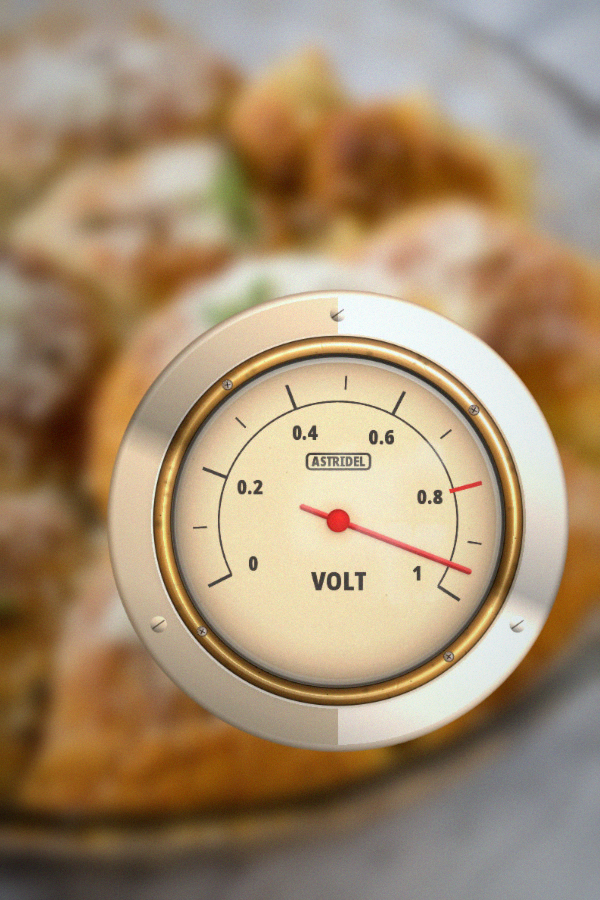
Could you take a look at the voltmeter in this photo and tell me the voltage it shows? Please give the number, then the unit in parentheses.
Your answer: 0.95 (V)
